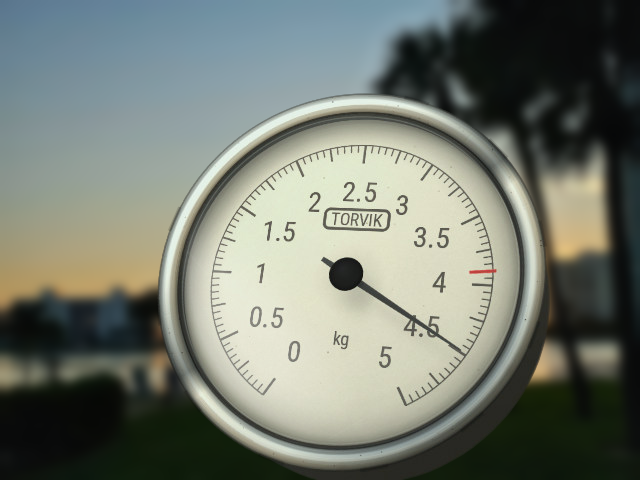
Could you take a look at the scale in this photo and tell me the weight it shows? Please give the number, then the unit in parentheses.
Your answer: 4.5 (kg)
